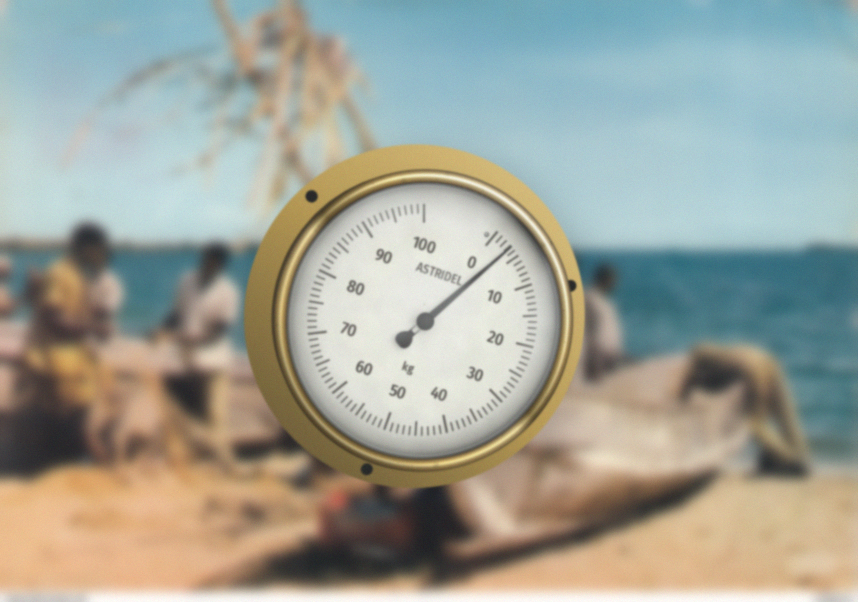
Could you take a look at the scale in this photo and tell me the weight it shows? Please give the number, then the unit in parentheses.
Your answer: 3 (kg)
